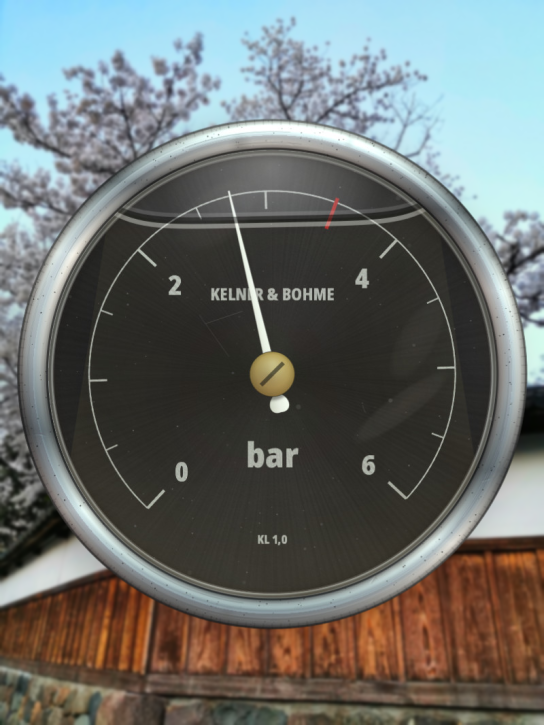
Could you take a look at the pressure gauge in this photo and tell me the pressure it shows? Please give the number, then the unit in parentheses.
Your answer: 2.75 (bar)
